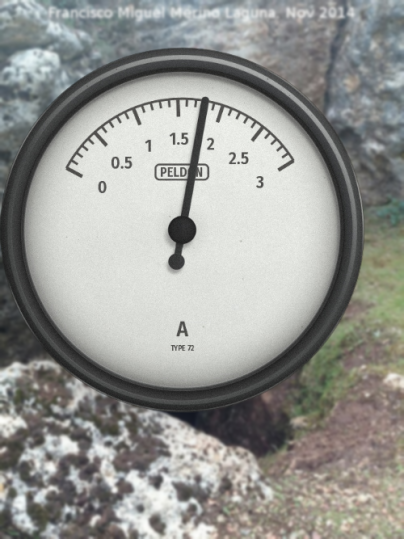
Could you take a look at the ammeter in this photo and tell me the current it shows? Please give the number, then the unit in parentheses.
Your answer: 1.8 (A)
